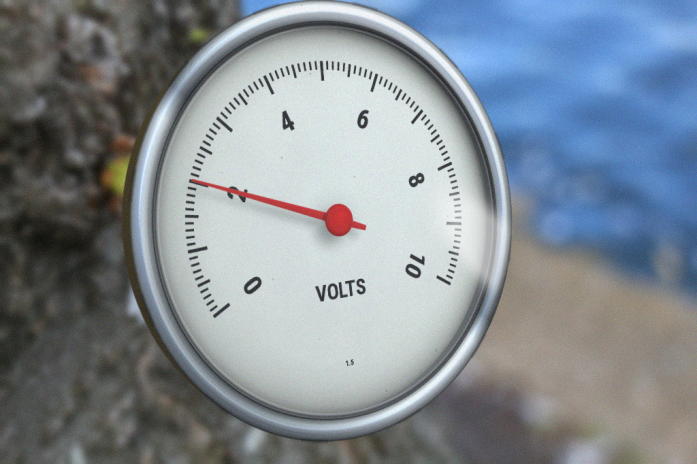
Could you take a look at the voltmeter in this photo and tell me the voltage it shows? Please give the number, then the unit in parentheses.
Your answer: 2 (V)
